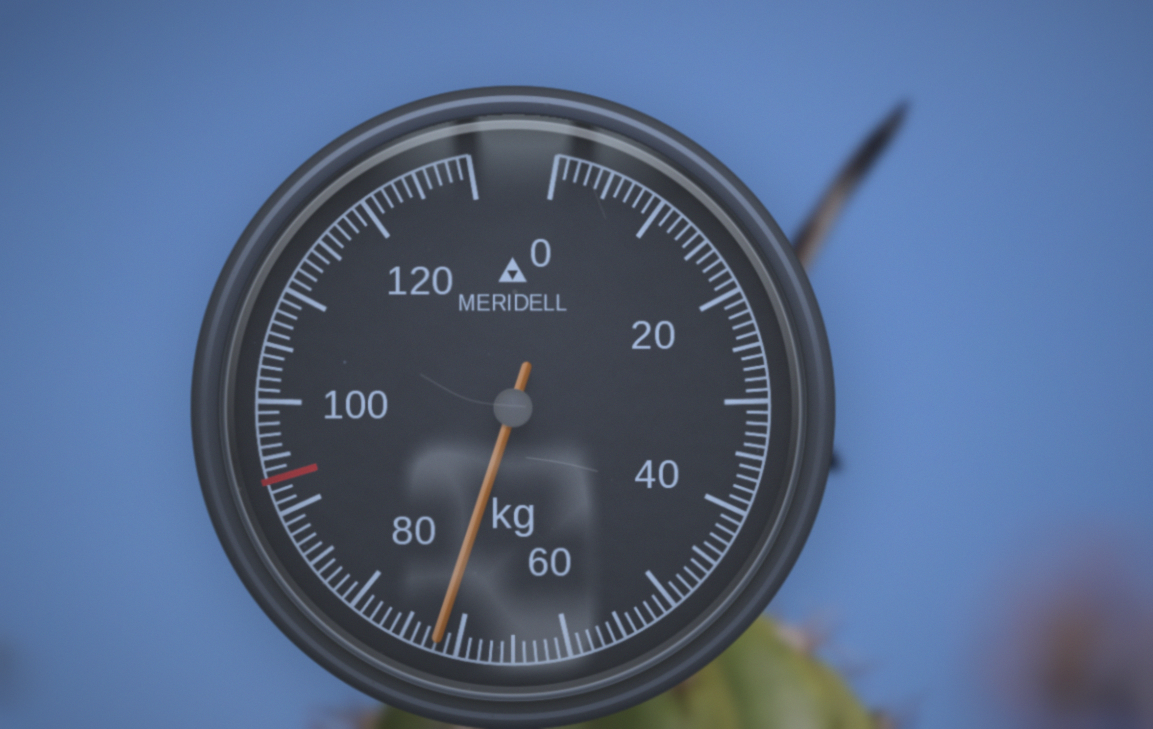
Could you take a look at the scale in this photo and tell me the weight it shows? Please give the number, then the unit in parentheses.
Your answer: 72 (kg)
